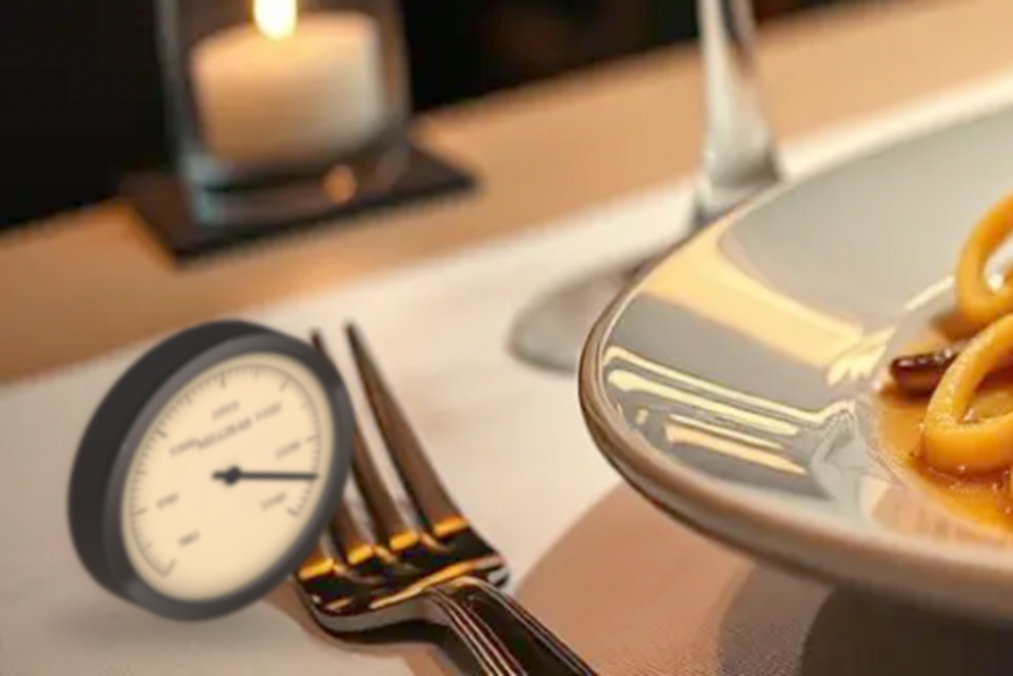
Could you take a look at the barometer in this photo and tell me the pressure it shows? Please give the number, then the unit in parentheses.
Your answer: 1035 (mbar)
